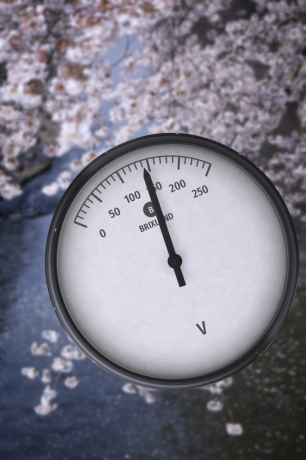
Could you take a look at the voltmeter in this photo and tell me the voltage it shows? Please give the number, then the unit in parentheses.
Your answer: 140 (V)
